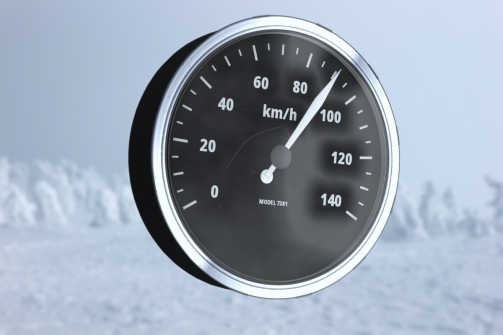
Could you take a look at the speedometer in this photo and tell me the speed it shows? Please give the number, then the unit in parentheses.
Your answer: 90 (km/h)
